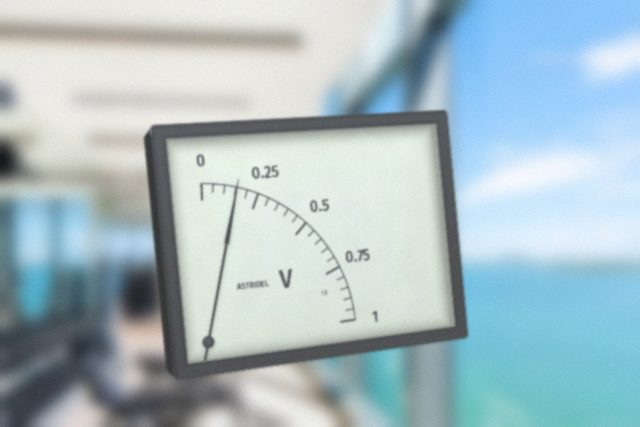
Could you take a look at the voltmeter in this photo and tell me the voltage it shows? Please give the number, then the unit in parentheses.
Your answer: 0.15 (V)
